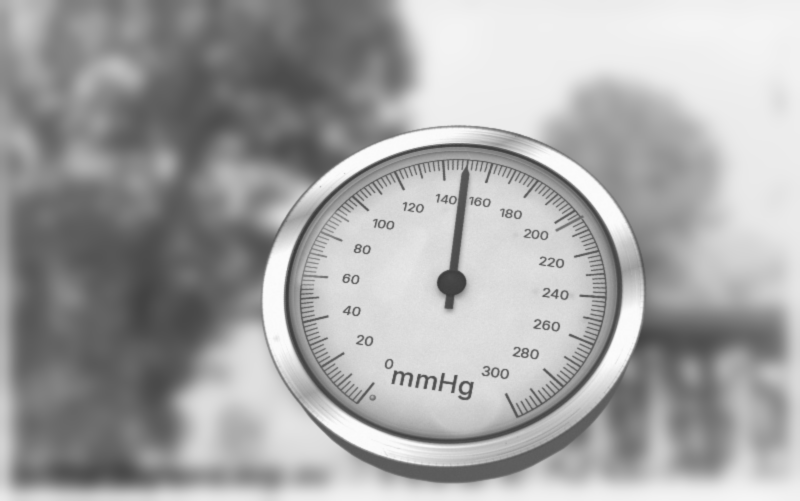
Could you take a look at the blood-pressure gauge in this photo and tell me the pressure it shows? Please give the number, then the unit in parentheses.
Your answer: 150 (mmHg)
